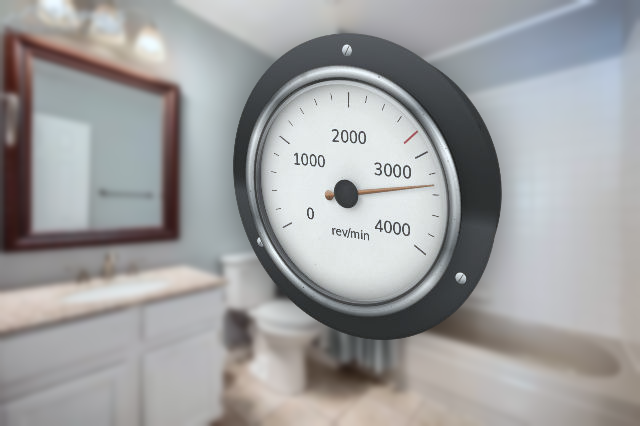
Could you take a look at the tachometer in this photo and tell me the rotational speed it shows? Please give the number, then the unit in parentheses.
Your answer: 3300 (rpm)
